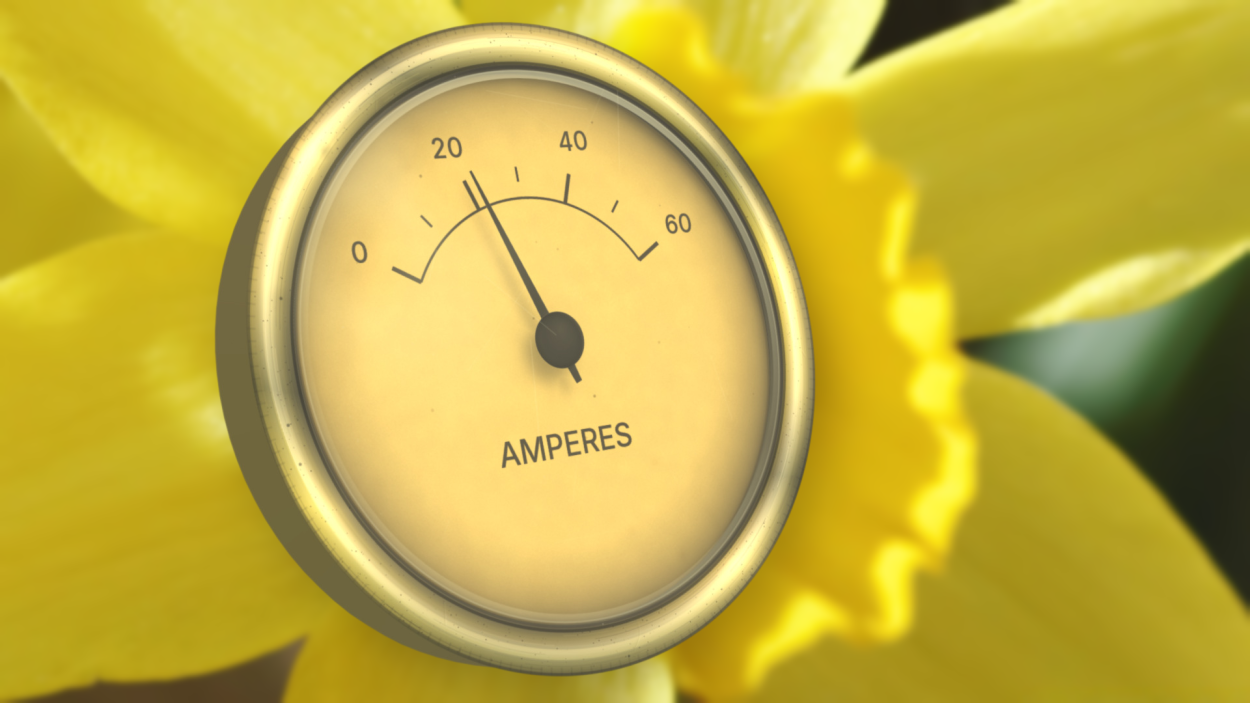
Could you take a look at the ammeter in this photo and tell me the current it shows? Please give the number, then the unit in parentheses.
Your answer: 20 (A)
